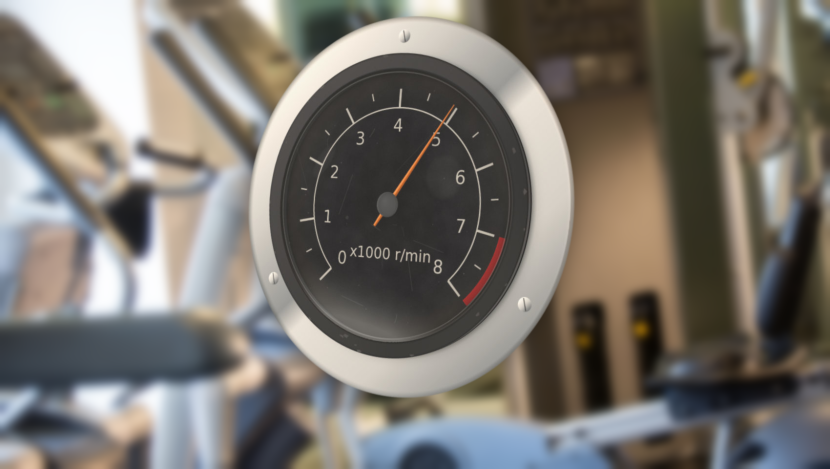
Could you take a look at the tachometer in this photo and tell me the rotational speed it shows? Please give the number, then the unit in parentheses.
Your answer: 5000 (rpm)
